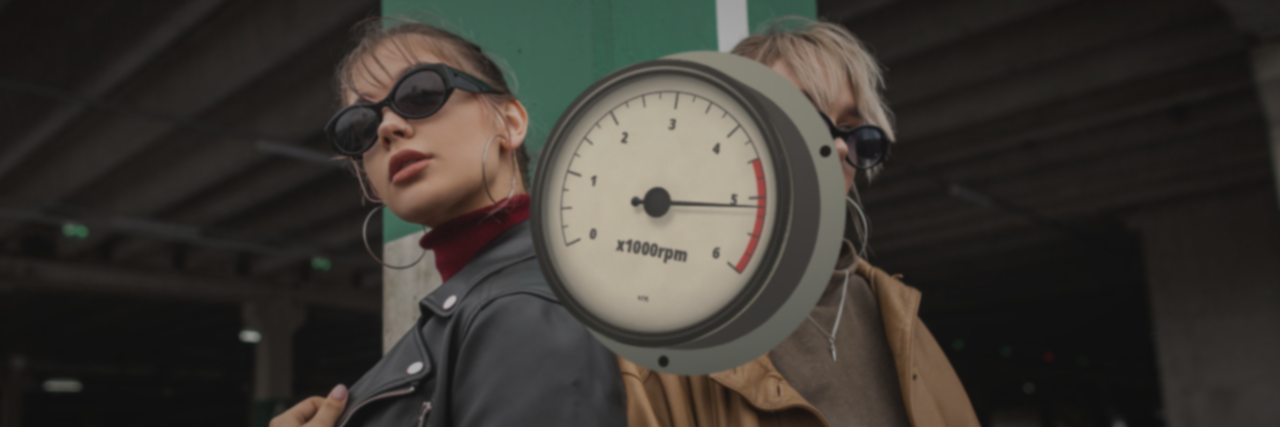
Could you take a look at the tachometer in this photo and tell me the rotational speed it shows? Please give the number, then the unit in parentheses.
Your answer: 5125 (rpm)
